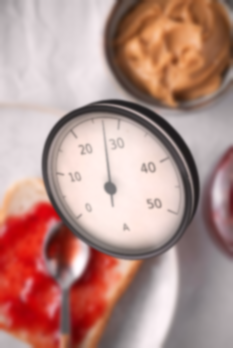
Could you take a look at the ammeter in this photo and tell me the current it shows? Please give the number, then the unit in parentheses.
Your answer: 27.5 (A)
